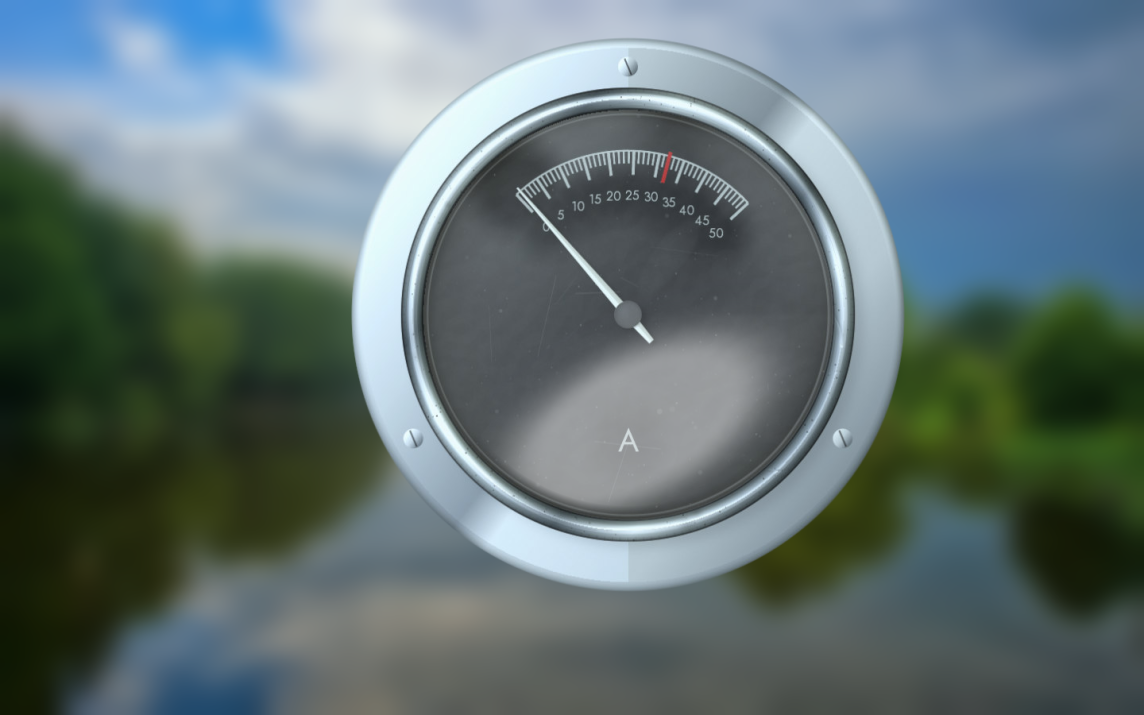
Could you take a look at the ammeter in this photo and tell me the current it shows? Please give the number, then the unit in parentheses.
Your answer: 1 (A)
